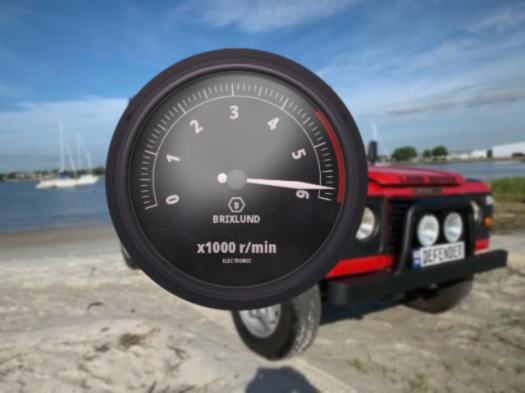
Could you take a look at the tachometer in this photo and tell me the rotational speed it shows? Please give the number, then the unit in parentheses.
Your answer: 5800 (rpm)
